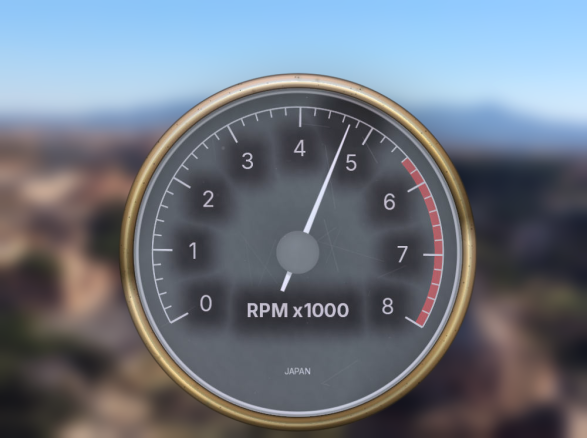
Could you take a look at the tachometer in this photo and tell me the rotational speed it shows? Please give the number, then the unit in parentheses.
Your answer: 4700 (rpm)
